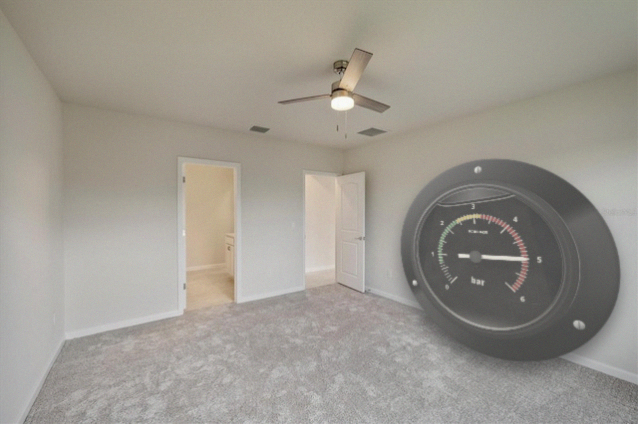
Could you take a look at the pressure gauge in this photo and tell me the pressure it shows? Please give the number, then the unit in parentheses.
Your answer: 5 (bar)
